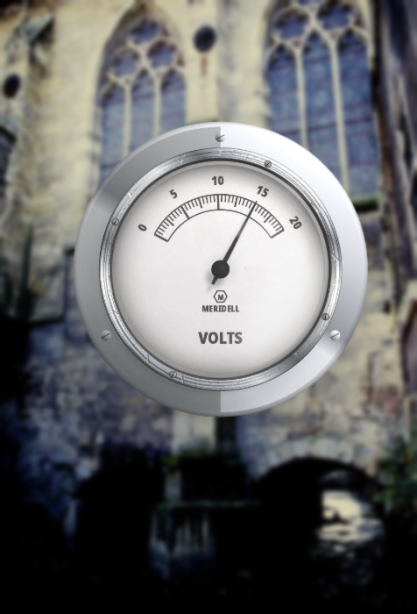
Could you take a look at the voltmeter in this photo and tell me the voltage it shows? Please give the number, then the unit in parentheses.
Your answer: 15 (V)
